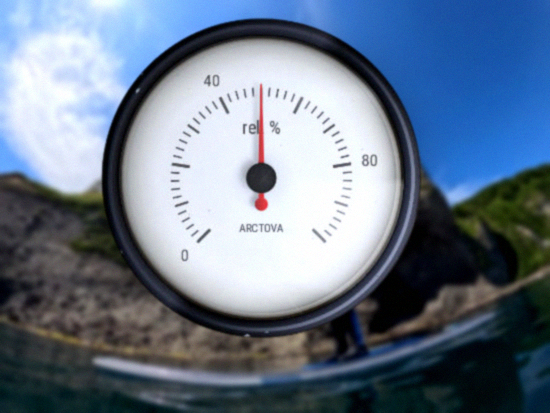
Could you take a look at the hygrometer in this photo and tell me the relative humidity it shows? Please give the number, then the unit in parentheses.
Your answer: 50 (%)
